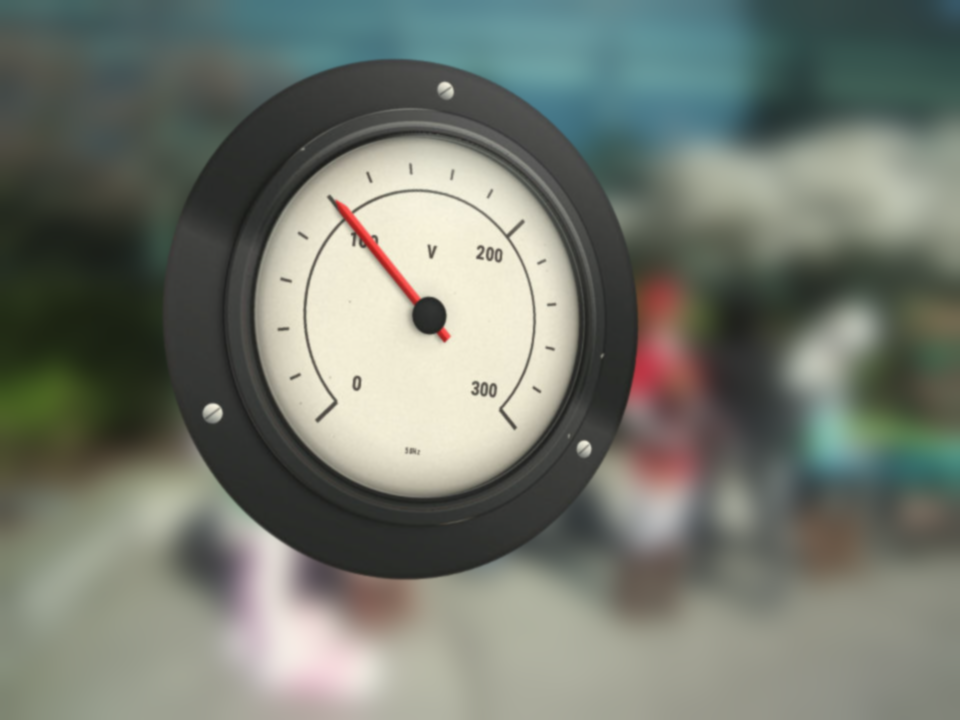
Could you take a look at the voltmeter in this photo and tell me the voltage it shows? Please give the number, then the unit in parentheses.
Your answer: 100 (V)
